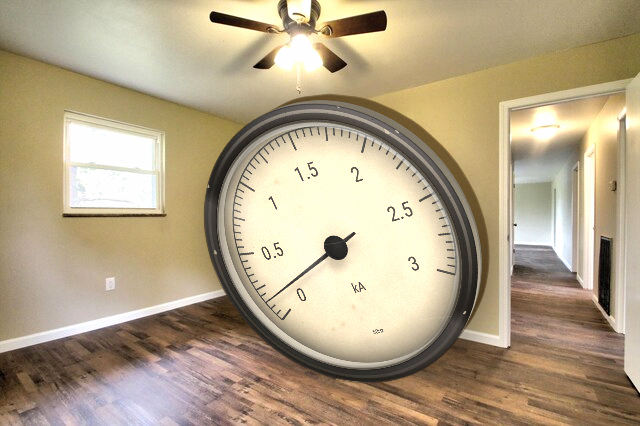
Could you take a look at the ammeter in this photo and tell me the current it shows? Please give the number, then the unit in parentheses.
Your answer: 0.15 (kA)
